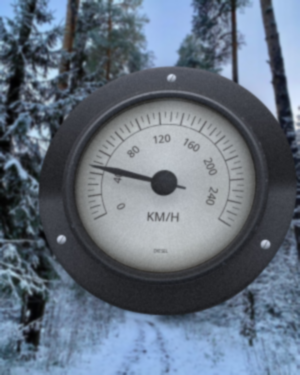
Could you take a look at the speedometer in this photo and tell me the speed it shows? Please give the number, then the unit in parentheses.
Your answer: 45 (km/h)
